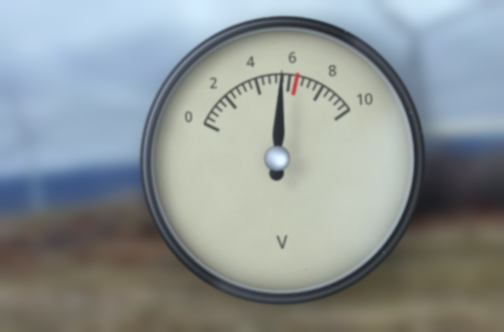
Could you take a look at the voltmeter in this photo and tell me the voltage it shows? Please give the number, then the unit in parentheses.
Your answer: 5.6 (V)
